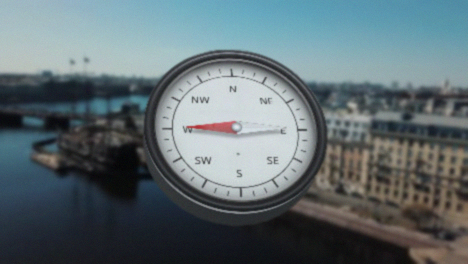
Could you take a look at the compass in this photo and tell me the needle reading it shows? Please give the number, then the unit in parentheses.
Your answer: 270 (°)
